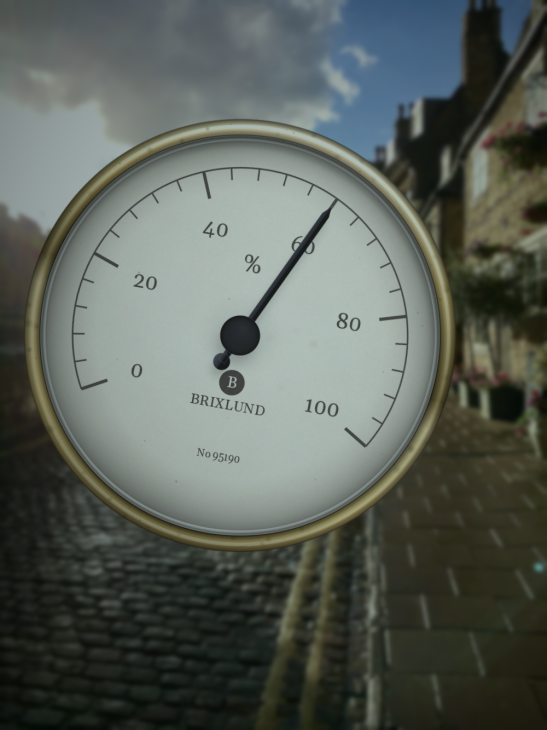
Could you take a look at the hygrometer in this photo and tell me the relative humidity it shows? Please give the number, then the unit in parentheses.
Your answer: 60 (%)
